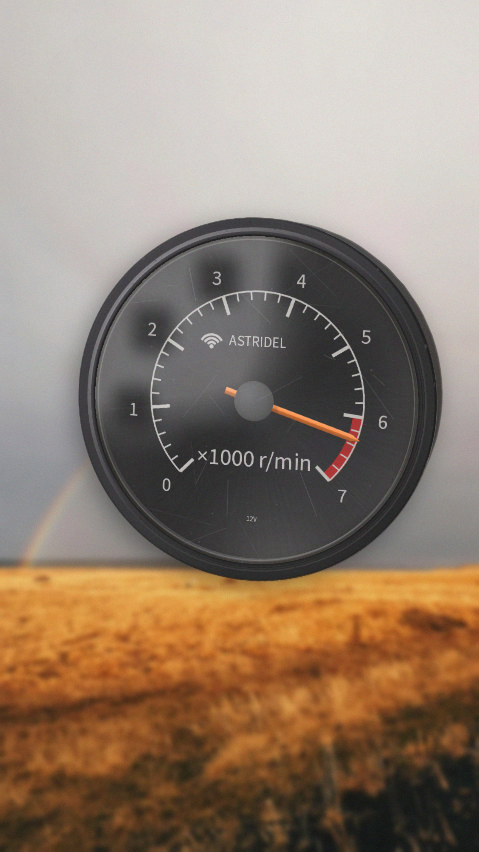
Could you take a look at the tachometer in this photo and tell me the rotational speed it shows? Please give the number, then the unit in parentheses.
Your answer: 6300 (rpm)
